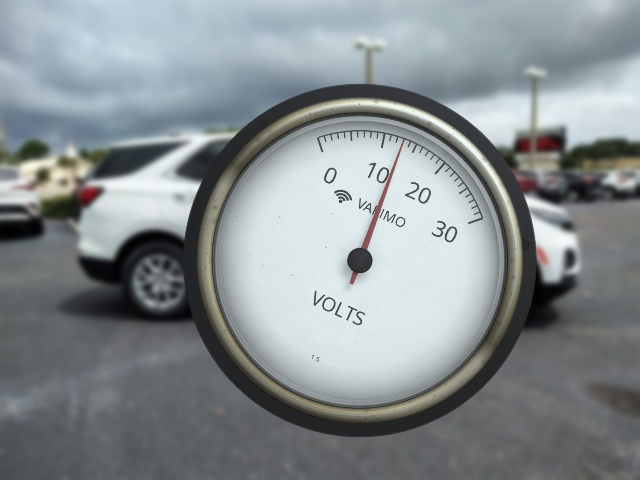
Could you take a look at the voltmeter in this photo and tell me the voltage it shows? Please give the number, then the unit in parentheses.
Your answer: 13 (V)
